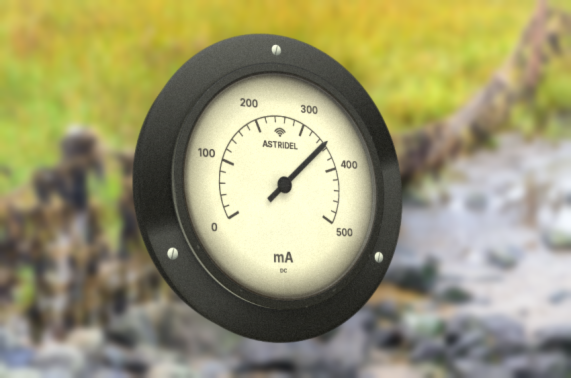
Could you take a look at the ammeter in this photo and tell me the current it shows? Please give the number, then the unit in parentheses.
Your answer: 350 (mA)
